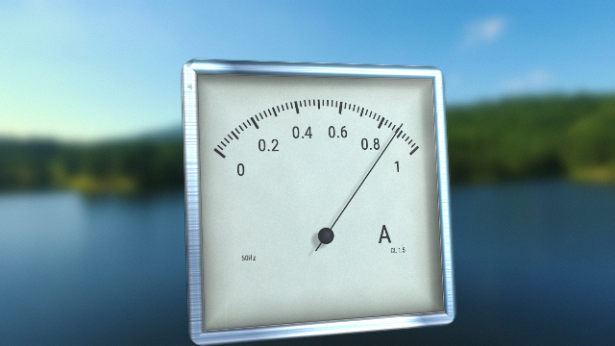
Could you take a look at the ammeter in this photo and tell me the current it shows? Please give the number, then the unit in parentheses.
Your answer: 0.88 (A)
